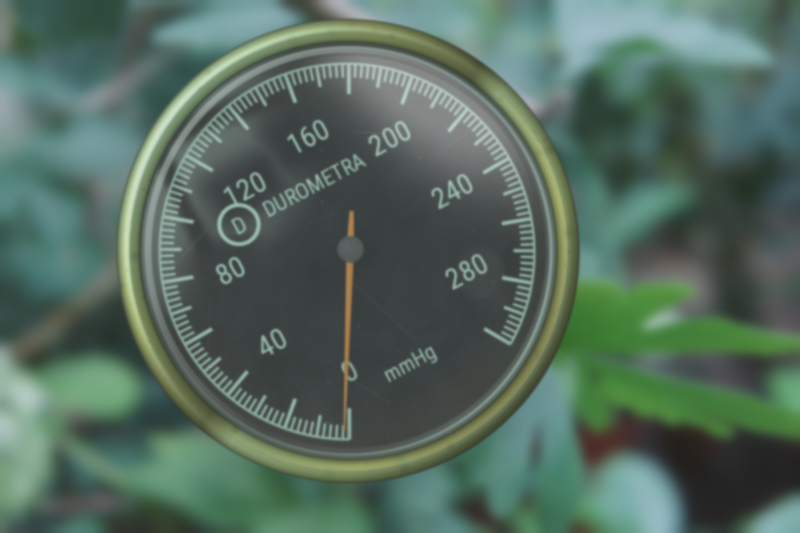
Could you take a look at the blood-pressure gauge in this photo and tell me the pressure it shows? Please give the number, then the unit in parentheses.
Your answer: 2 (mmHg)
